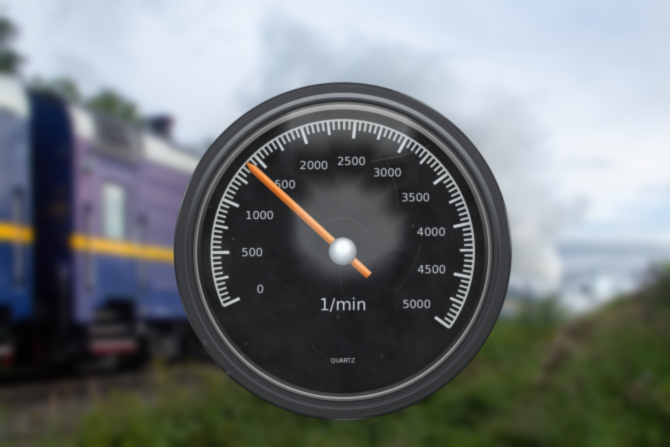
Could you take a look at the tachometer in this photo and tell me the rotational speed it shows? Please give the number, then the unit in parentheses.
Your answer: 1400 (rpm)
